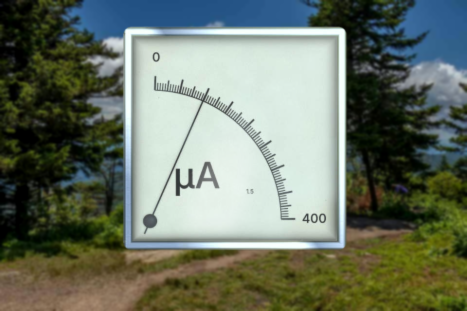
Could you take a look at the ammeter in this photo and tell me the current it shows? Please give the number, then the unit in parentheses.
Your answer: 100 (µA)
